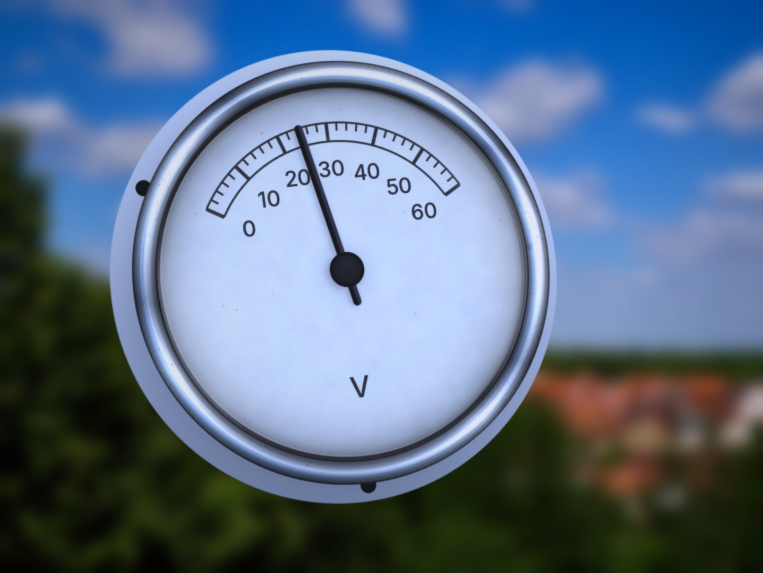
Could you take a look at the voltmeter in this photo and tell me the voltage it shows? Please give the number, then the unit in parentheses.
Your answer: 24 (V)
